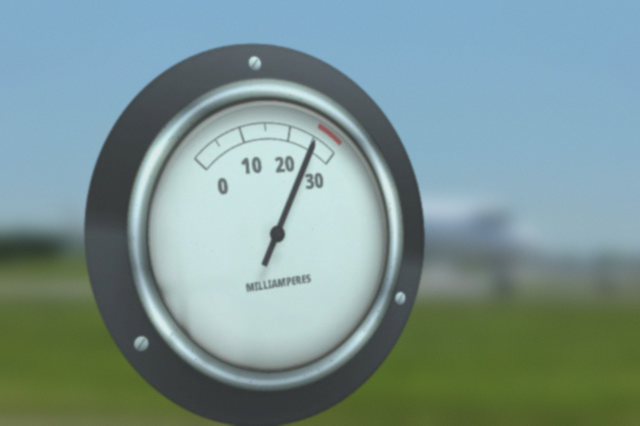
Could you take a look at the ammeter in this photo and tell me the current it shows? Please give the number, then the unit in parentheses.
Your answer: 25 (mA)
